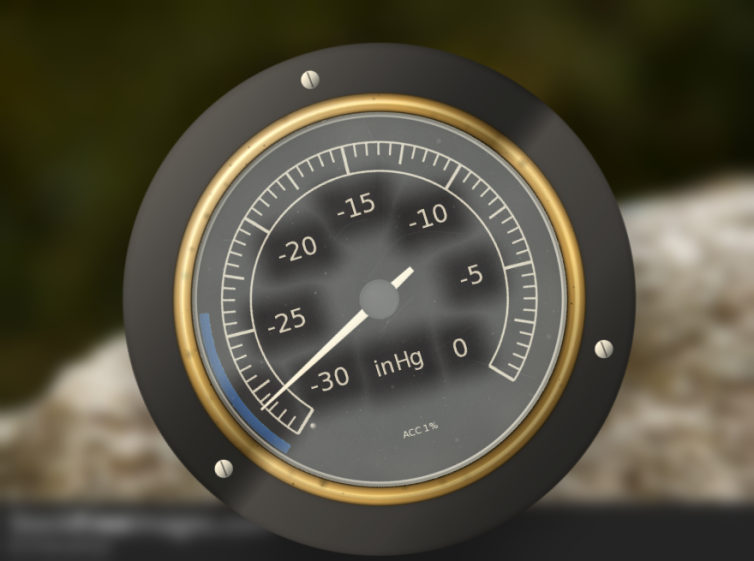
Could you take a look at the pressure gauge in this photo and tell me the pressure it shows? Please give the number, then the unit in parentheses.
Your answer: -28.25 (inHg)
